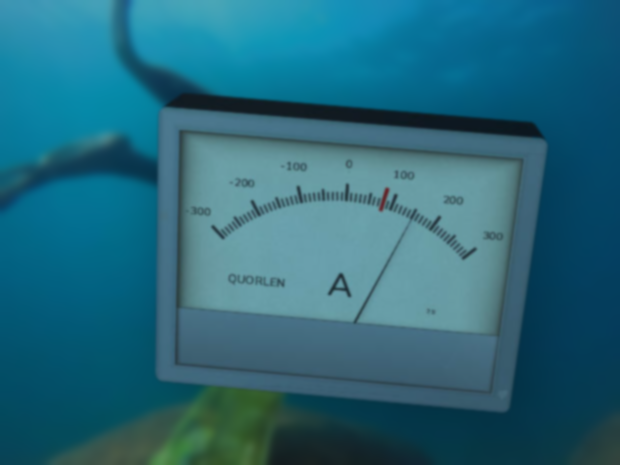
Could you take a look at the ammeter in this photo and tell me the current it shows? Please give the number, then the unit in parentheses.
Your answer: 150 (A)
